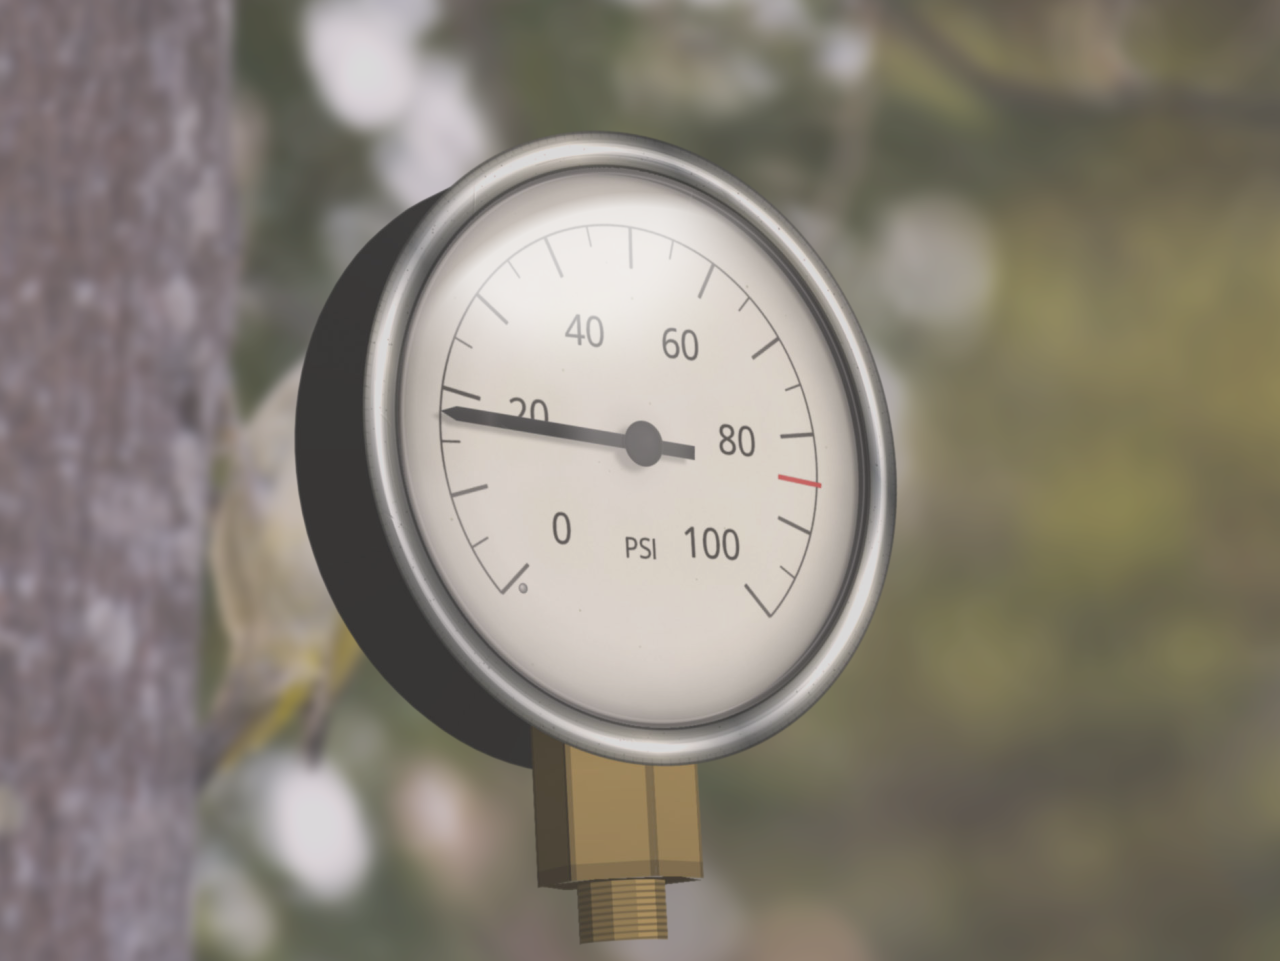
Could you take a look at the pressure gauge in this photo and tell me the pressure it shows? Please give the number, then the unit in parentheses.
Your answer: 17.5 (psi)
